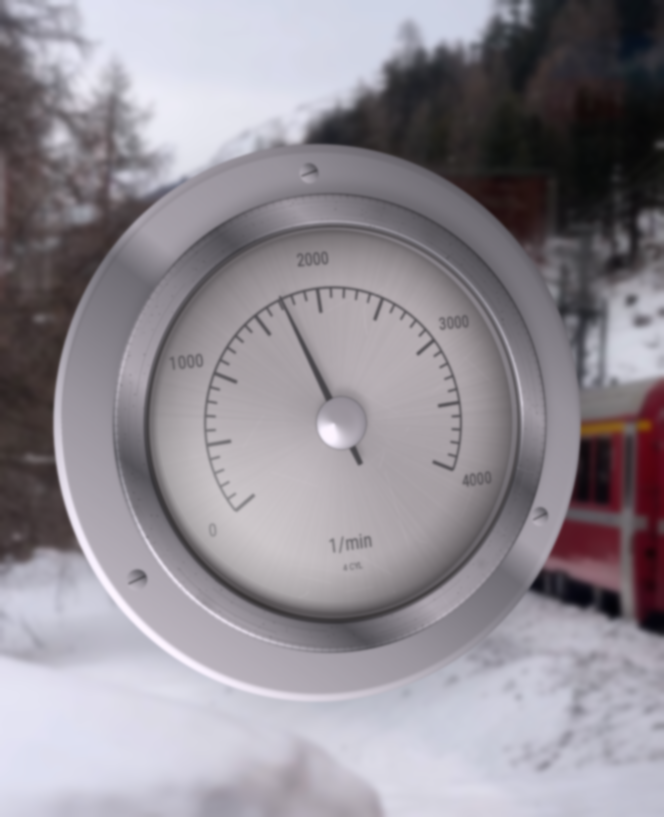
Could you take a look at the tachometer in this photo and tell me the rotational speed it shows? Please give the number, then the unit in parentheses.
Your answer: 1700 (rpm)
